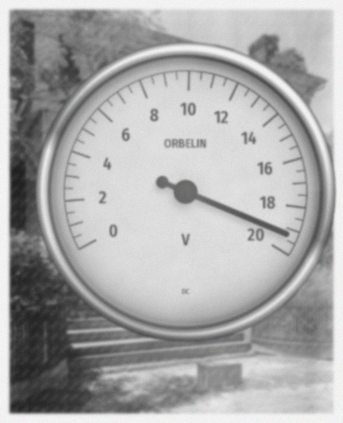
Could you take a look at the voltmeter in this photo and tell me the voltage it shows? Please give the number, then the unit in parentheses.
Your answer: 19.25 (V)
